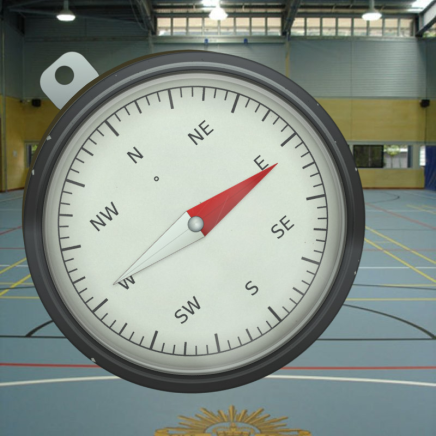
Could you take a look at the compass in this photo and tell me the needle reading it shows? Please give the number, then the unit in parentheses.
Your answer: 95 (°)
